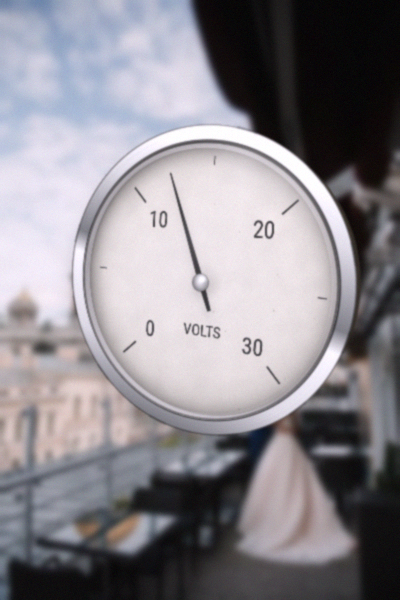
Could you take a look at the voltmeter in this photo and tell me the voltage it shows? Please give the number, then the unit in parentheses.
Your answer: 12.5 (V)
